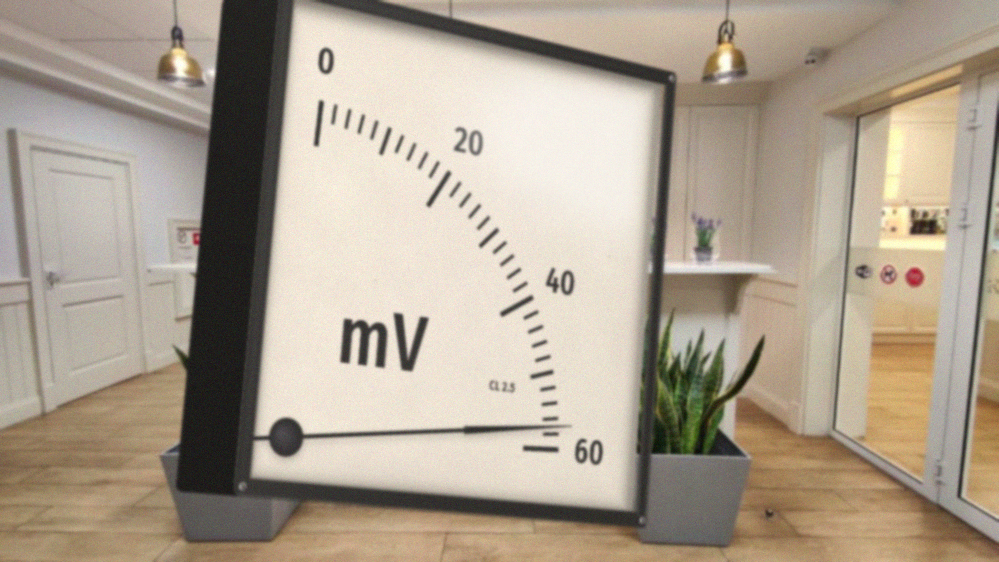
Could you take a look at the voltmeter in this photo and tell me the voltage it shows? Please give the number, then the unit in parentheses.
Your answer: 57 (mV)
